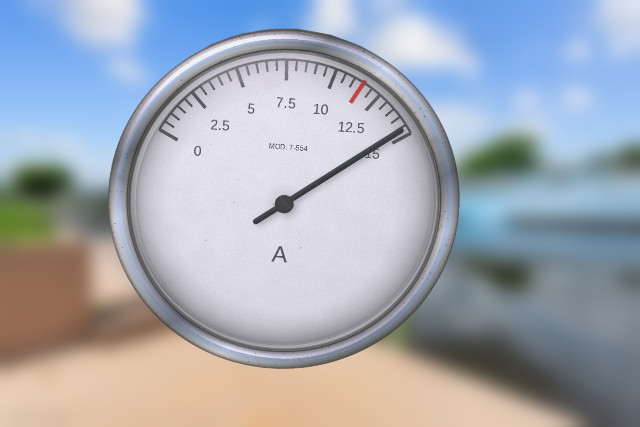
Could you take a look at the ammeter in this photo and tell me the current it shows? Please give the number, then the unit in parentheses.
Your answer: 14.5 (A)
